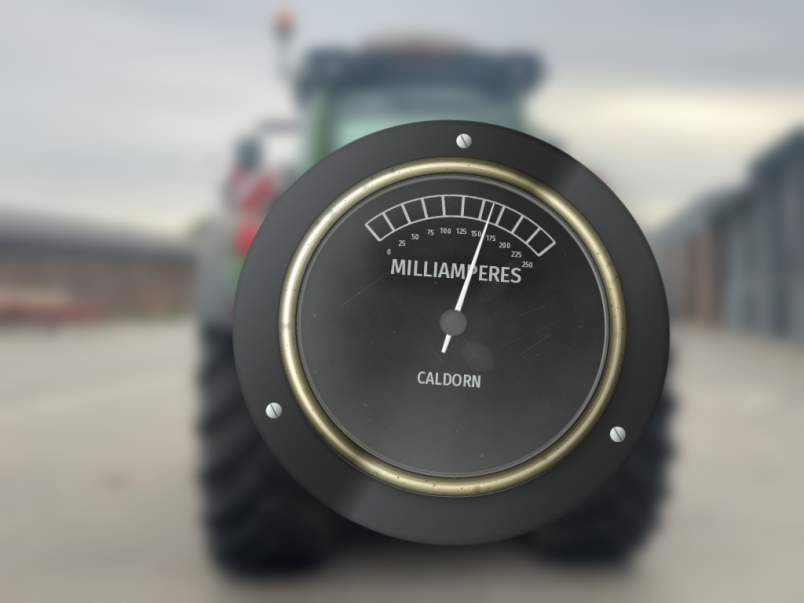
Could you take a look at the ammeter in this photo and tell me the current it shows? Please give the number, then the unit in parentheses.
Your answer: 162.5 (mA)
